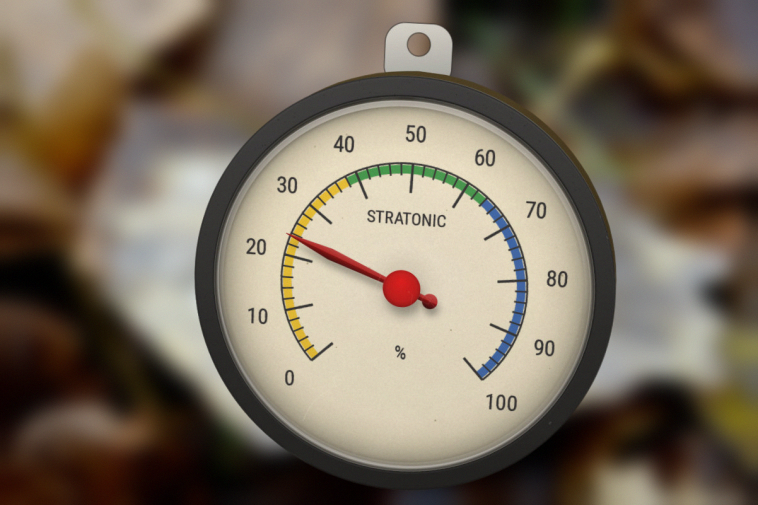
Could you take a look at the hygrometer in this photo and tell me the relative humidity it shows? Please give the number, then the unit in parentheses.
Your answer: 24 (%)
